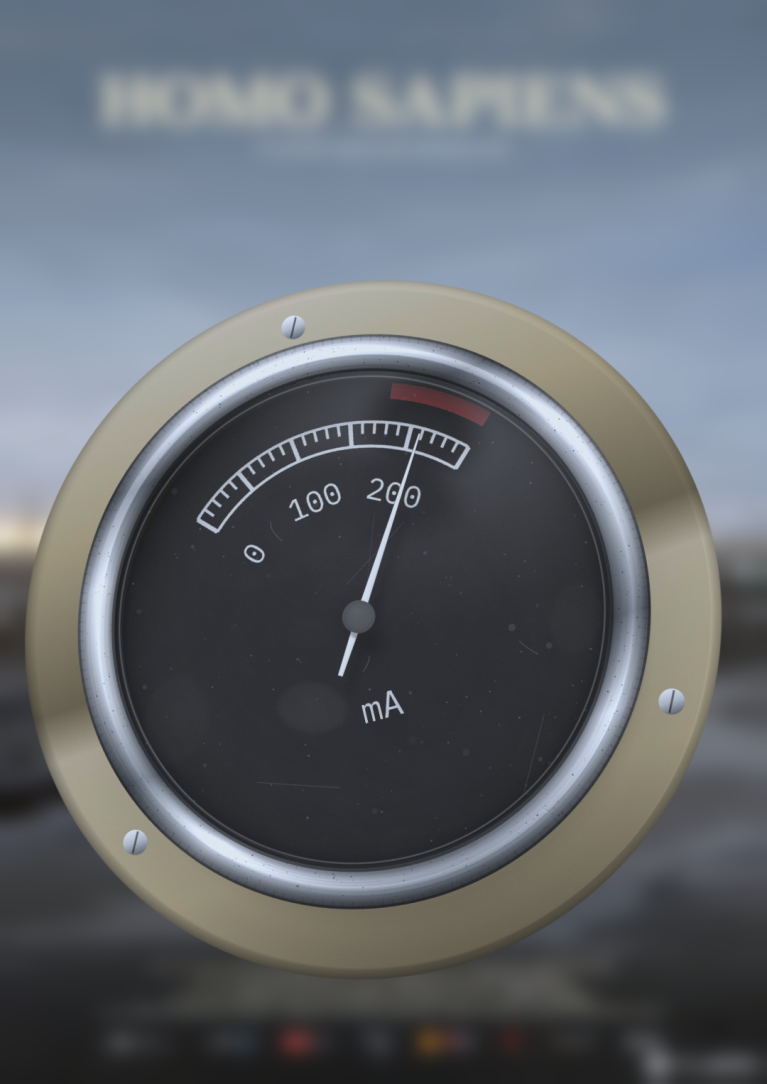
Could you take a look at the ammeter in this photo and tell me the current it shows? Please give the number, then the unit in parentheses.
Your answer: 210 (mA)
